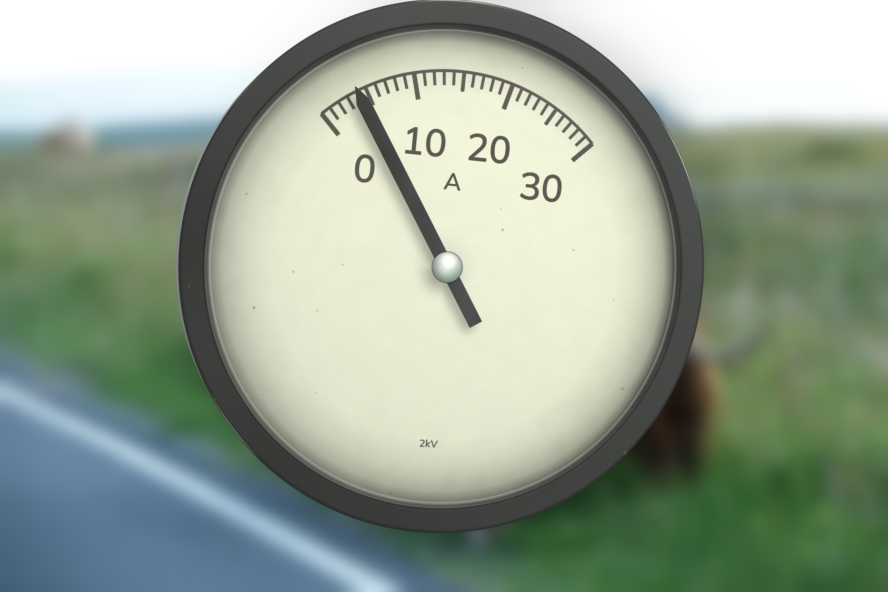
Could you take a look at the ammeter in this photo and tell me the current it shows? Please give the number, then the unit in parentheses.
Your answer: 4 (A)
